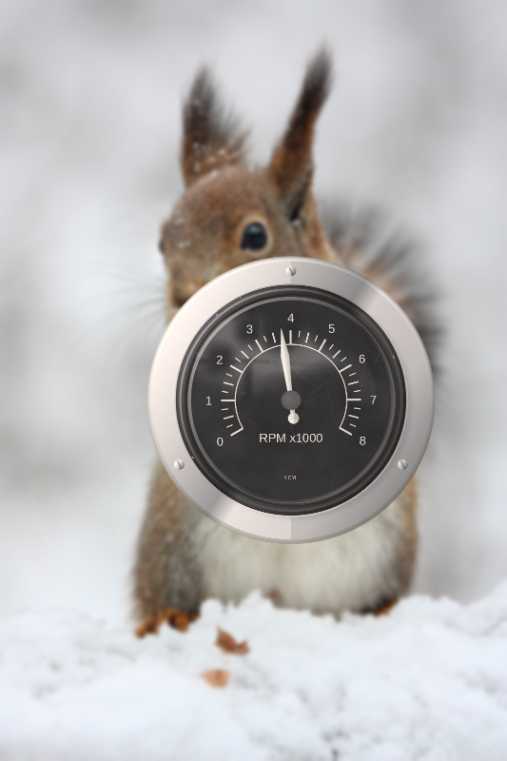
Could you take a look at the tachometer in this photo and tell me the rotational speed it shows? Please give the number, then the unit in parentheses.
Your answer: 3750 (rpm)
